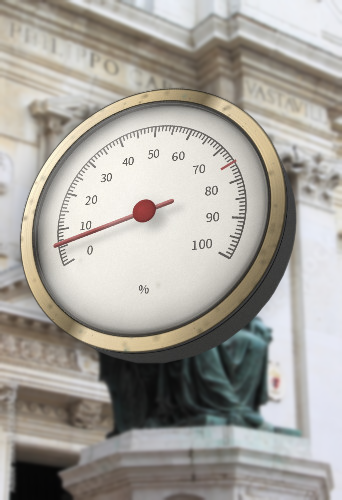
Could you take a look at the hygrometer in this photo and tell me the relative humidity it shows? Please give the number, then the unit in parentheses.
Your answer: 5 (%)
